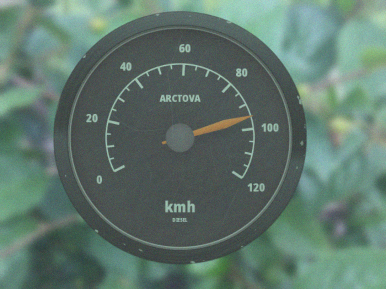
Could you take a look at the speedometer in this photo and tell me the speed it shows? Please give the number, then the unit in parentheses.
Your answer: 95 (km/h)
